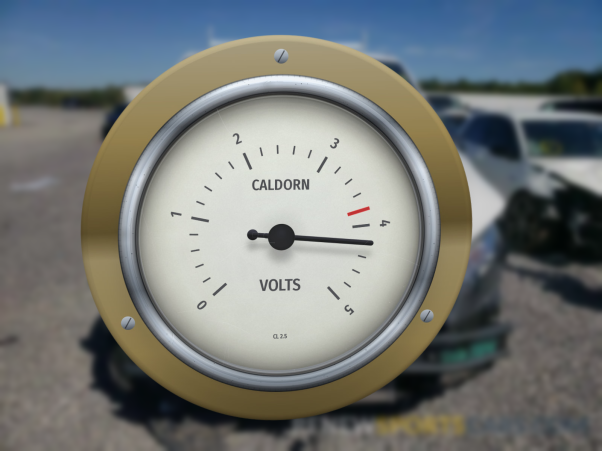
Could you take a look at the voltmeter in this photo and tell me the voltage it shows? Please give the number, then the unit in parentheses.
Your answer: 4.2 (V)
